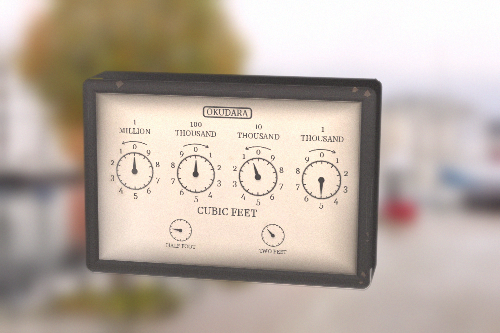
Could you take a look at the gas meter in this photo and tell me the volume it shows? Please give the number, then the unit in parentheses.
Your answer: 500 (ft³)
